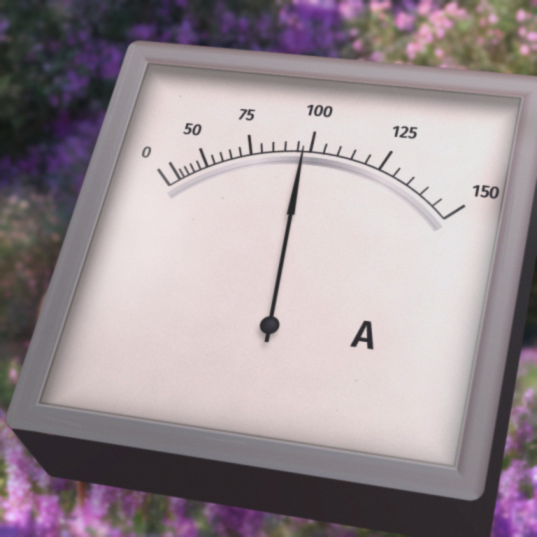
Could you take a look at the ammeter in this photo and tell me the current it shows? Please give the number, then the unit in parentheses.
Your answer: 97.5 (A)
